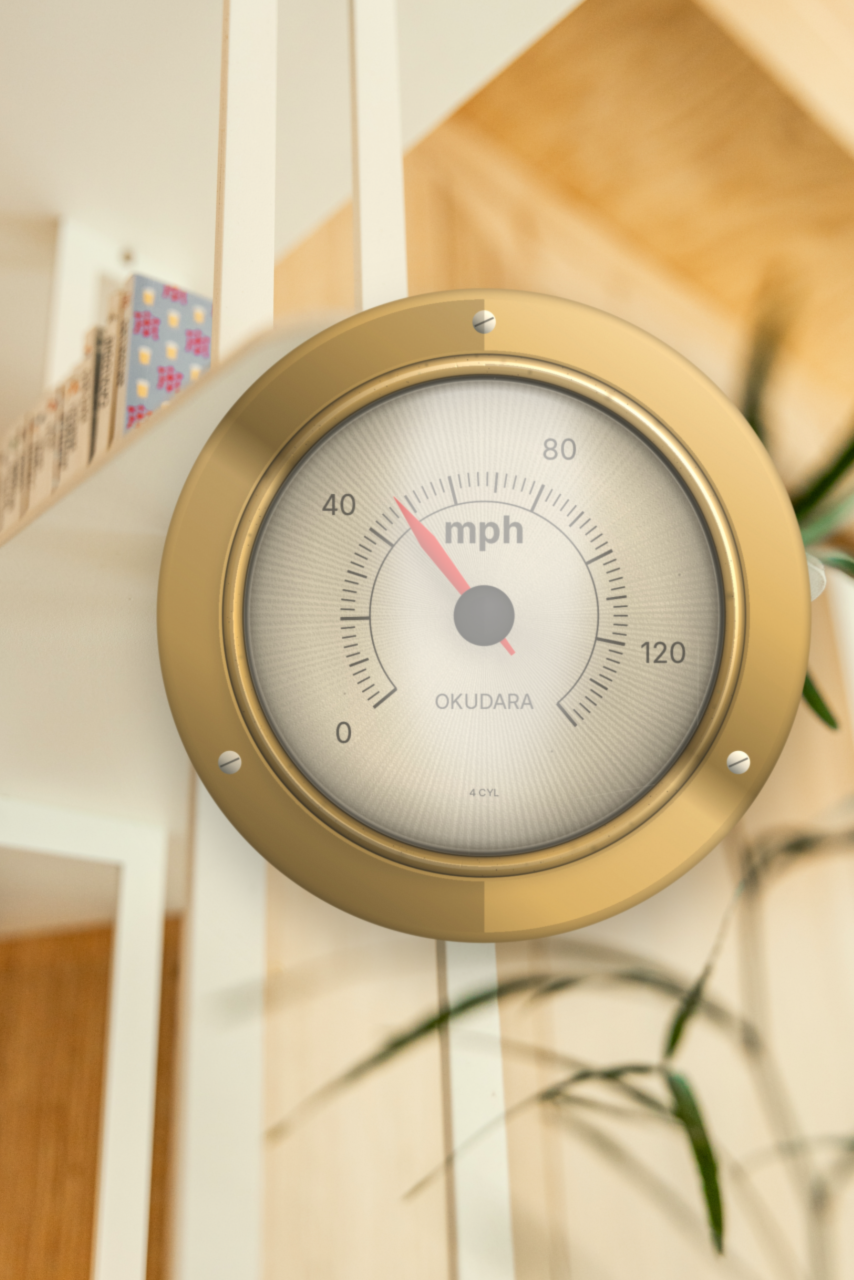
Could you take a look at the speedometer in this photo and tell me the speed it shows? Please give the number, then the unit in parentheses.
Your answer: 48 (mph)
